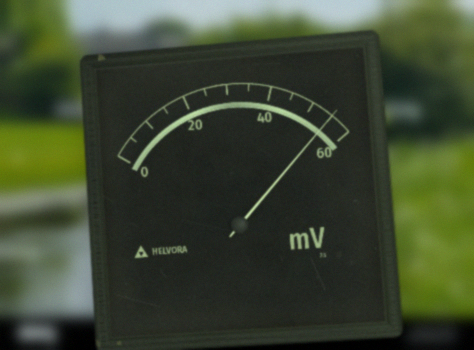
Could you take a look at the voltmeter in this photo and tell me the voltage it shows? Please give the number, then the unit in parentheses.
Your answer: 55 (mV)
